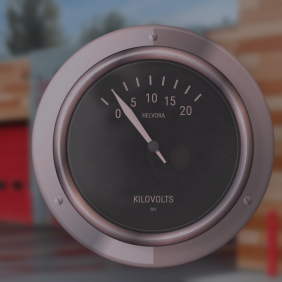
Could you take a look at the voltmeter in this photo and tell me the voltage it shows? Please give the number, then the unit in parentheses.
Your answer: 2.5 (kV)
